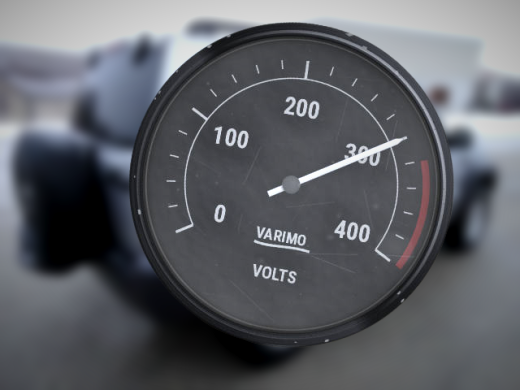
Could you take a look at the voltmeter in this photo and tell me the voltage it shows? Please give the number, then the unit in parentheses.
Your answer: 300 (V)
